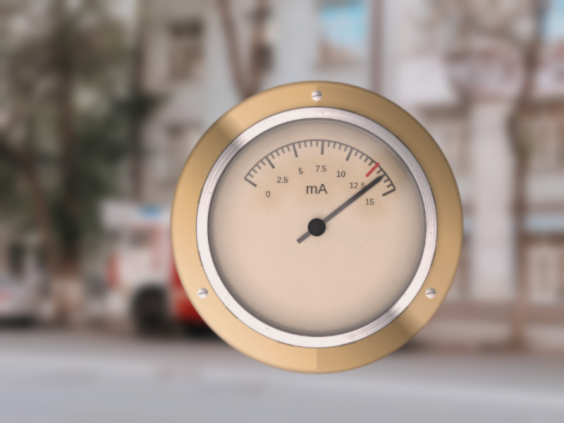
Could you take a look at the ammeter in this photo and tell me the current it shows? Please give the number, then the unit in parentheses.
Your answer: 13.5 (mA)
